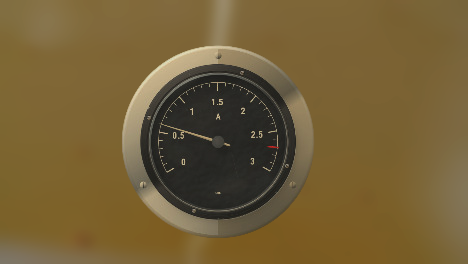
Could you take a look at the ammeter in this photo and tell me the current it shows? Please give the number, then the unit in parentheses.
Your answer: 0.6 (A)
